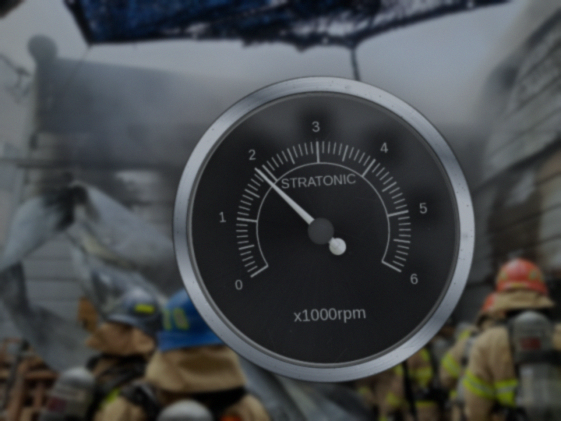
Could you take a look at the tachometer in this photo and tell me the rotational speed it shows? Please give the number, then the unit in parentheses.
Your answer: 1900 (rpm)
